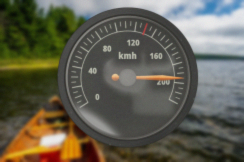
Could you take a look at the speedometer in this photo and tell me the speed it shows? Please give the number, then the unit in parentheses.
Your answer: 195 (km/h)
